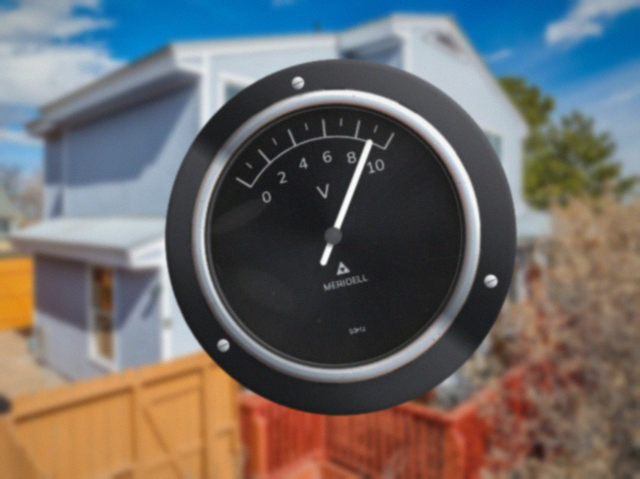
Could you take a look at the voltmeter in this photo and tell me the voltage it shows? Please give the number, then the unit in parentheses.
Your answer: 9 (V)
